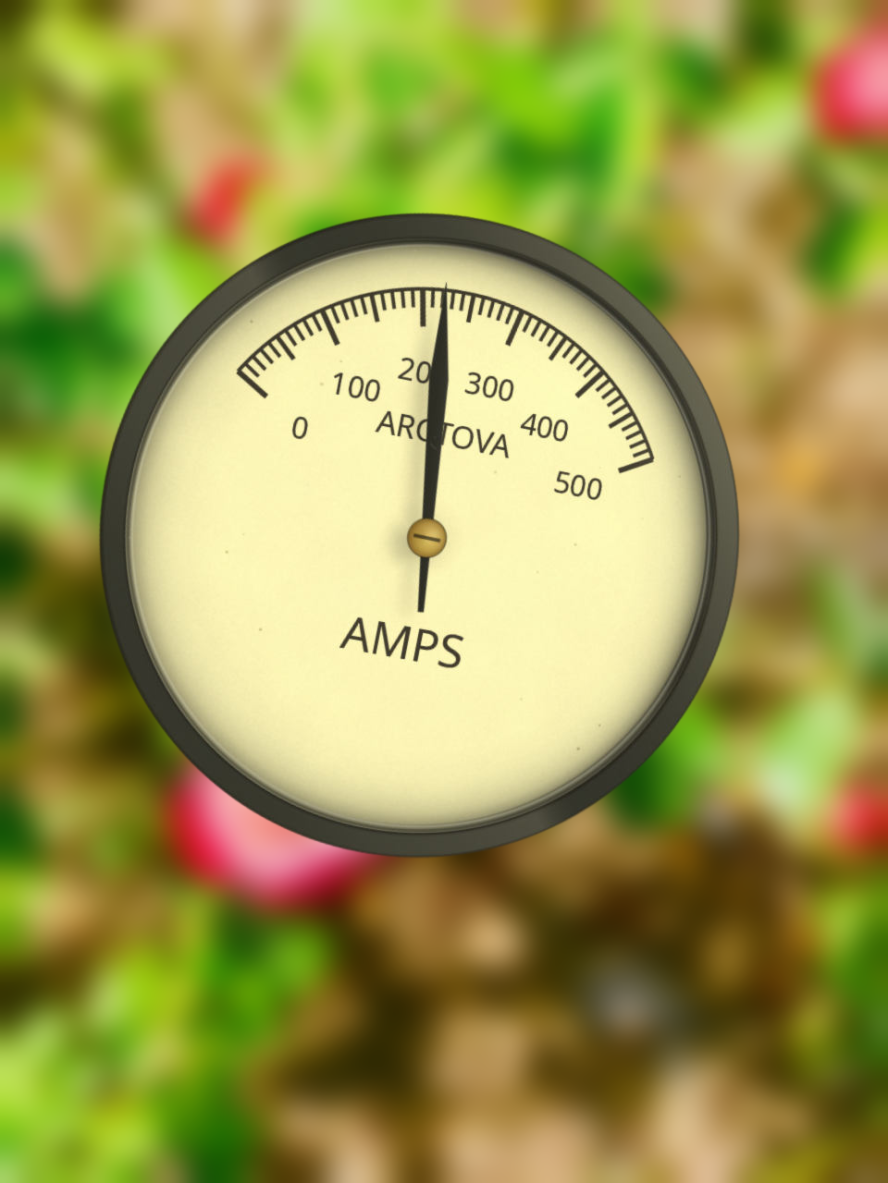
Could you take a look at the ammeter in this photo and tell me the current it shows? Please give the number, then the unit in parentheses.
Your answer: 220 (A)
